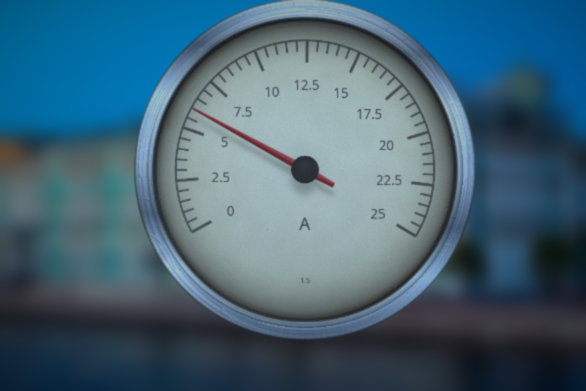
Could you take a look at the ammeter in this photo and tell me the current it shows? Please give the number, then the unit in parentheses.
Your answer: 6 (A)
